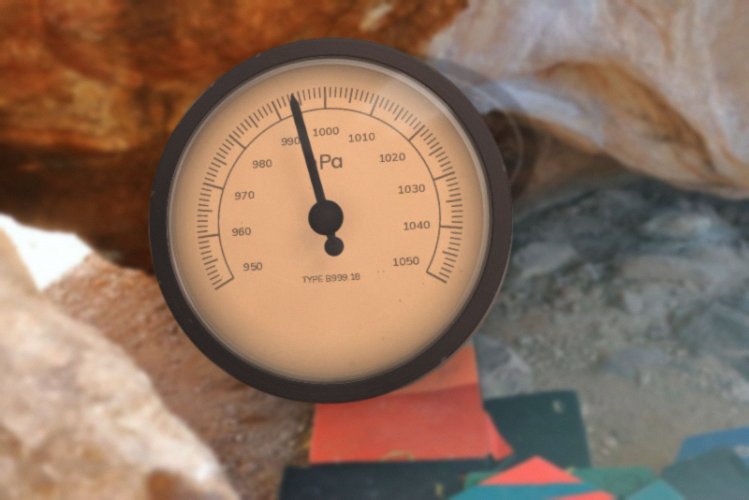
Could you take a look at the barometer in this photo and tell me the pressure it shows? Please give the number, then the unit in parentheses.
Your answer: 994 (hPa)
